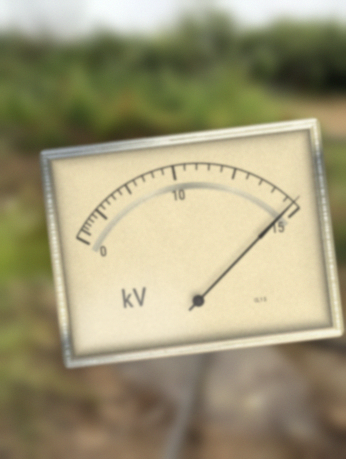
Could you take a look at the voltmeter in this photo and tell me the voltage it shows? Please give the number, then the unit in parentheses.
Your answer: 14.75 (kV)
